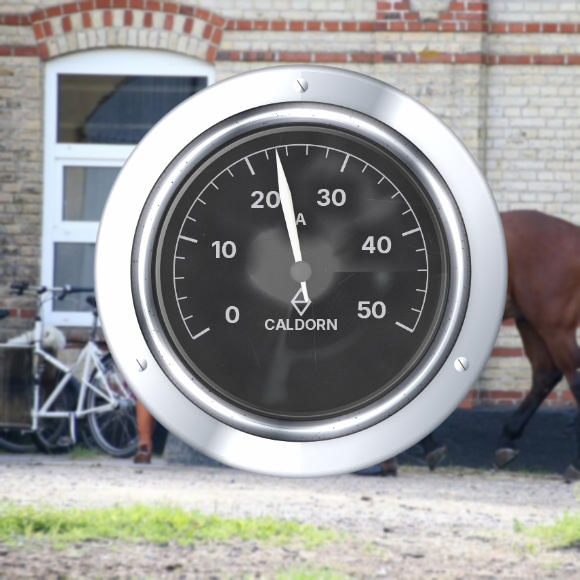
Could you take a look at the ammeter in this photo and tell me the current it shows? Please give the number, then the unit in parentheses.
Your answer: 23 (A)
